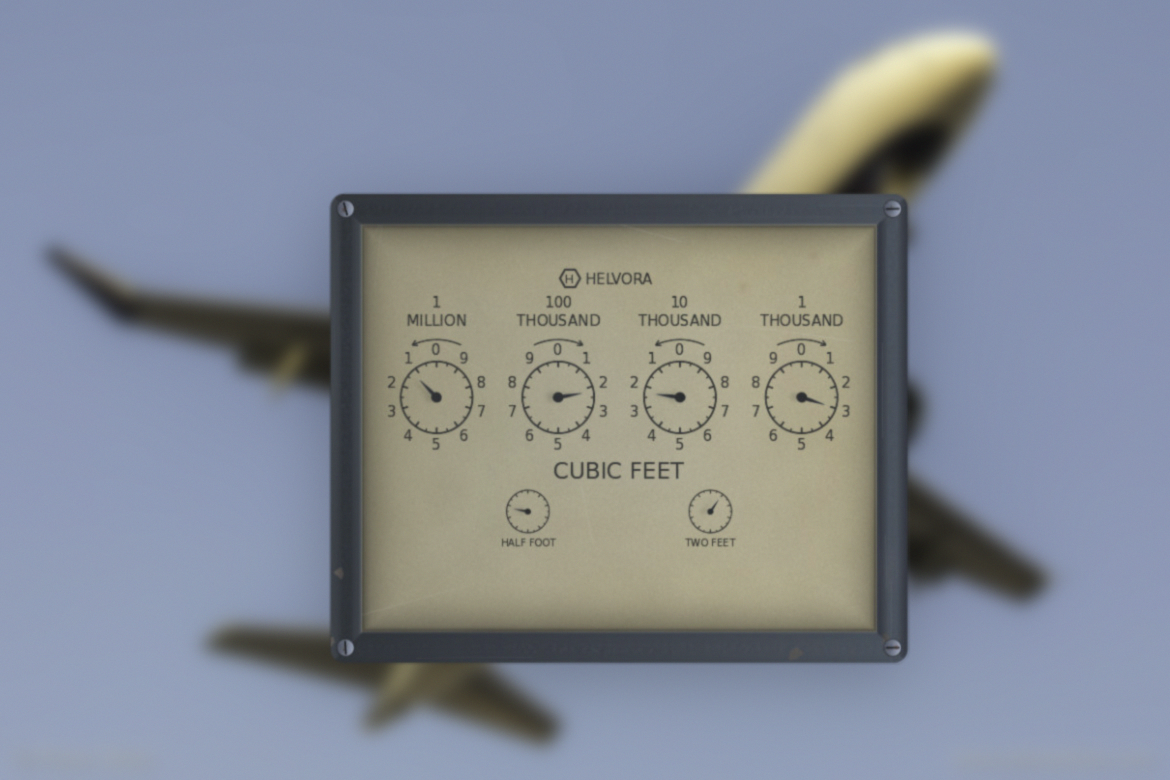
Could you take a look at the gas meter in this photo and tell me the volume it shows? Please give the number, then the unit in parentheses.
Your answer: 122300 (ft³)
